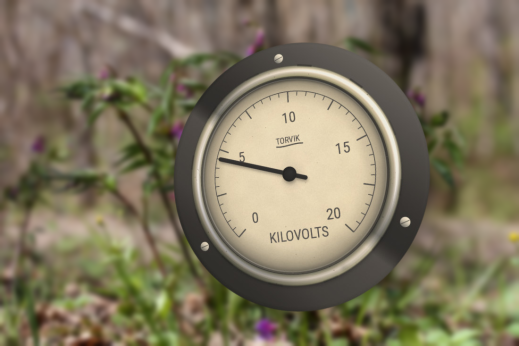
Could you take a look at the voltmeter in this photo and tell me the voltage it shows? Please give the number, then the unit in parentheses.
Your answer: 4.5 (kV)
